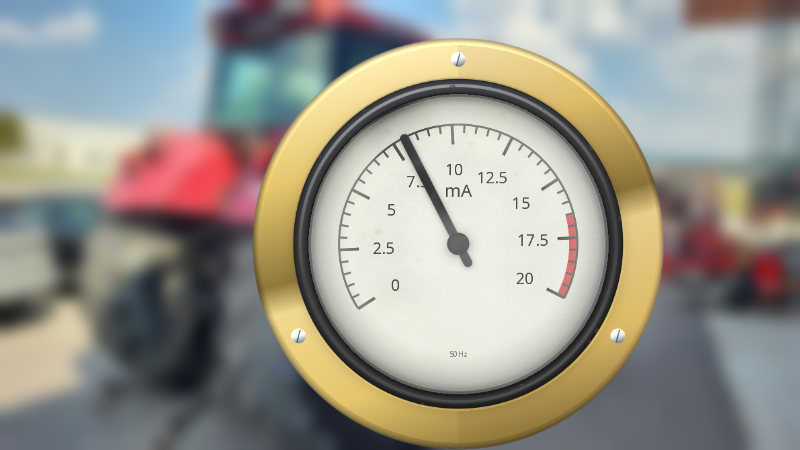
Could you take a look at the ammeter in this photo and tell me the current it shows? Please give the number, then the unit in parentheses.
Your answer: 8 (mA)
